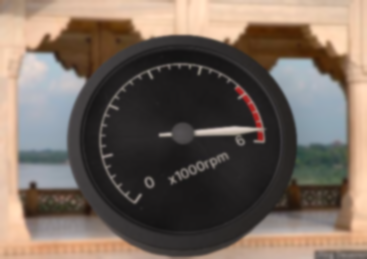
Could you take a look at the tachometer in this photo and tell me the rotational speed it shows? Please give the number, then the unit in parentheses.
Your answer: 5800 (rpm)
